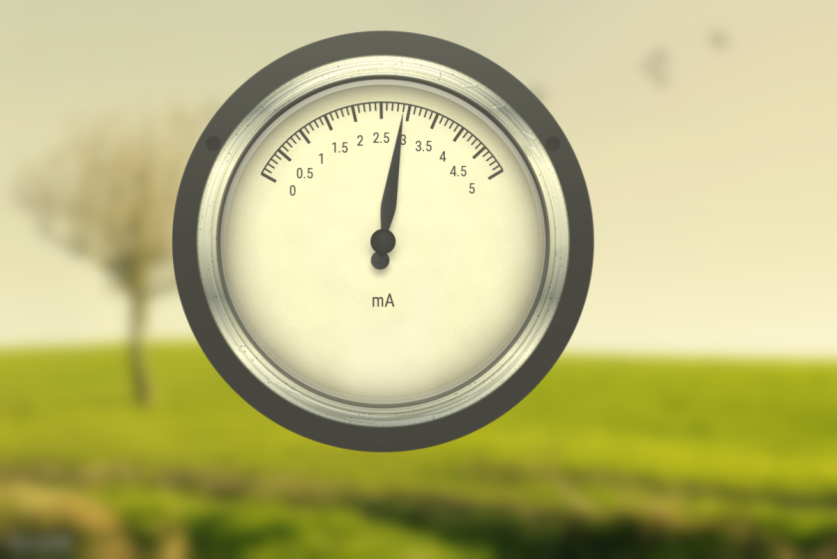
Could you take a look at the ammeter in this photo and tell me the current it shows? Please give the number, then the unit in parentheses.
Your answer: 2.9 (mA)
